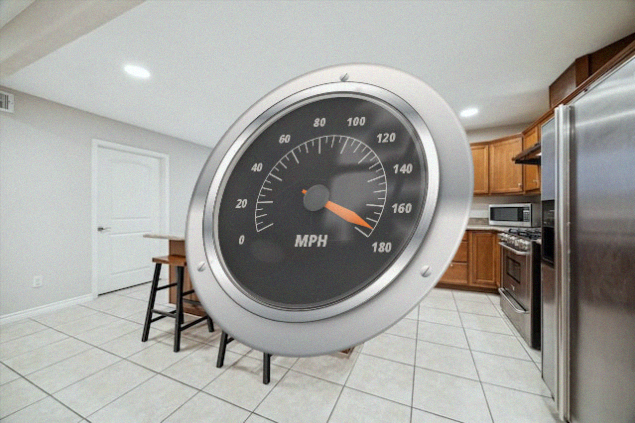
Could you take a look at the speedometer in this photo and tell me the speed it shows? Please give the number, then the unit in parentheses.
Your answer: 175 (mph)
